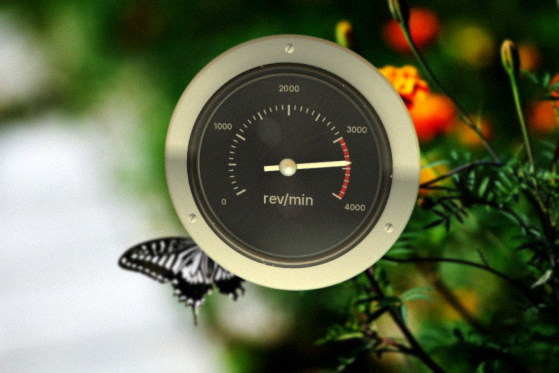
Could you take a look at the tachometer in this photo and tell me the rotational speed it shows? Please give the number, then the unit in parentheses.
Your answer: 3400 (rpm)
